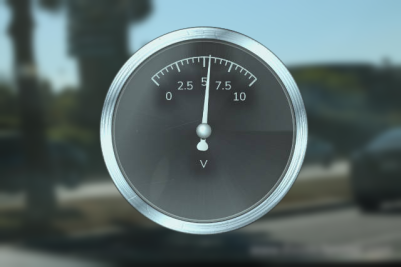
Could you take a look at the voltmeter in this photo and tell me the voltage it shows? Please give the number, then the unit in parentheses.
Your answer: 5.5 (V)
